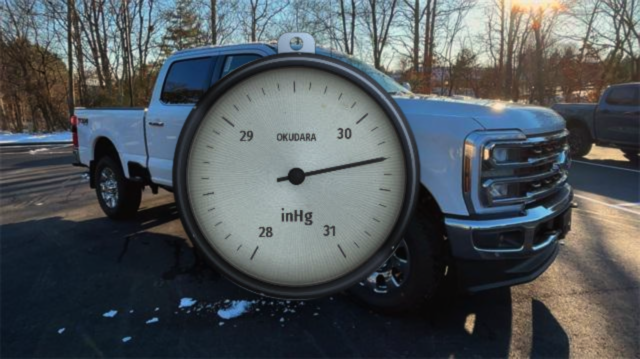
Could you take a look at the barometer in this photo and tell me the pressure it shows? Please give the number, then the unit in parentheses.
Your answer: 30.3 (inHg)
